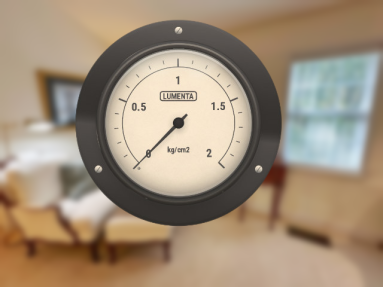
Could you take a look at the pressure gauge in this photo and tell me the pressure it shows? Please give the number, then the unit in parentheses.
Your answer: 0 (kg/cm²)
